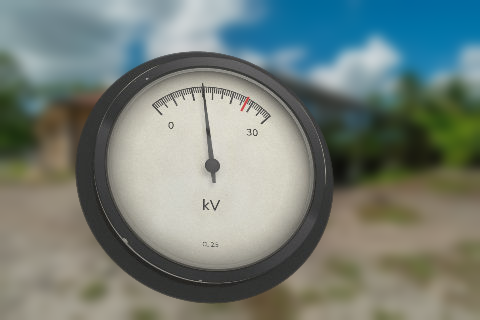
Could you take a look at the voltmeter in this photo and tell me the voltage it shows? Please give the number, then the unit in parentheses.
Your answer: 12.5 (kV)
